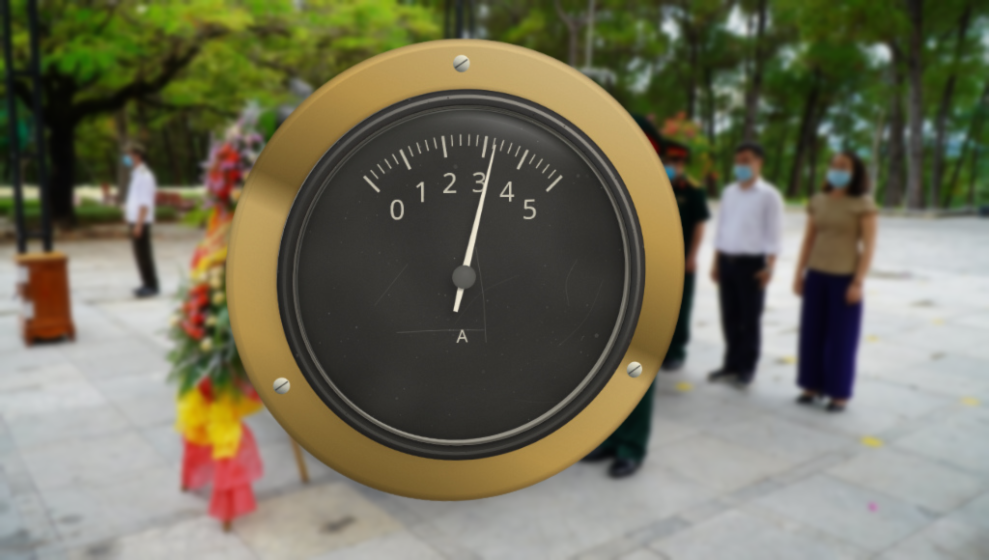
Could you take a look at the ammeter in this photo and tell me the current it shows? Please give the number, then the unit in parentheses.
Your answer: 3.2 (A)
